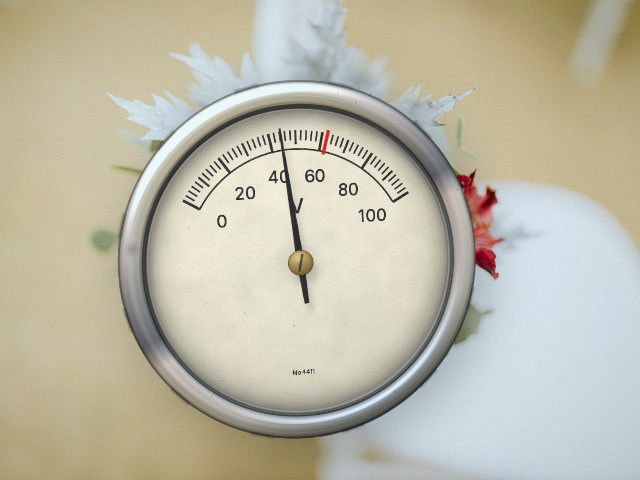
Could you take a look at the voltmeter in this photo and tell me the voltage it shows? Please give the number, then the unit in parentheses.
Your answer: 44 (V)
